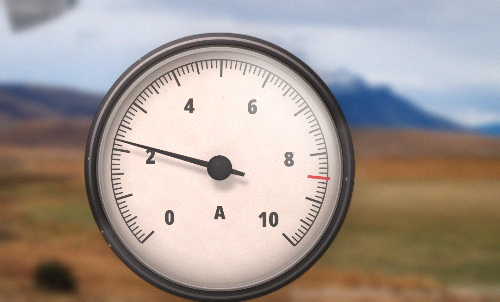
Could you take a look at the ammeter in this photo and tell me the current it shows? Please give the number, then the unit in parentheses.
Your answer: 2.2 (A)
